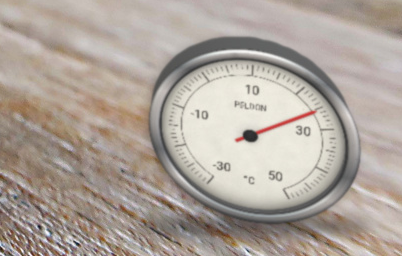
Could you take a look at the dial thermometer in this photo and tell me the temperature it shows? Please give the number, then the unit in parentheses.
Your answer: 25 (°C)
